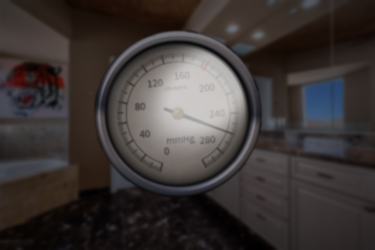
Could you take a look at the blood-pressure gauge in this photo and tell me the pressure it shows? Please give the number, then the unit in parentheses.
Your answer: 260 (mmHg)
